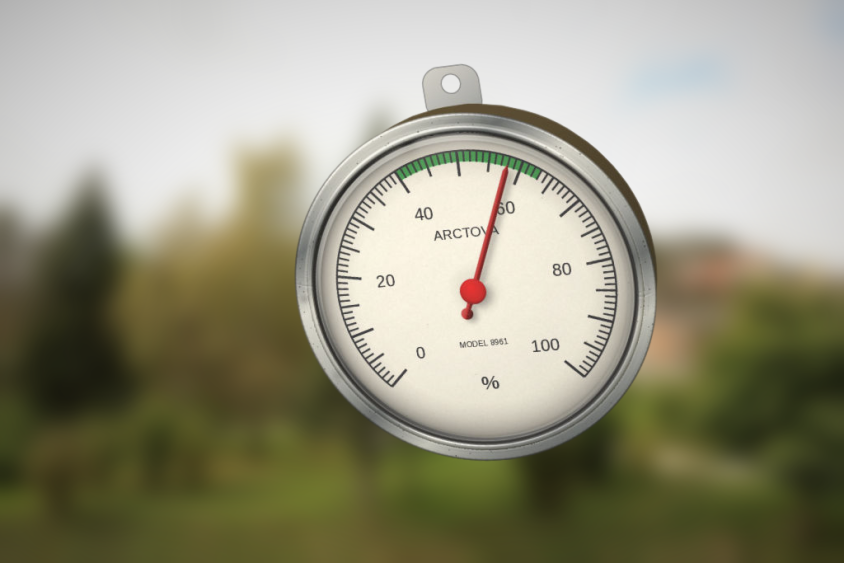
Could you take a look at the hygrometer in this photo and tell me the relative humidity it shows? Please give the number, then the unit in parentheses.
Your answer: 58 (%)
